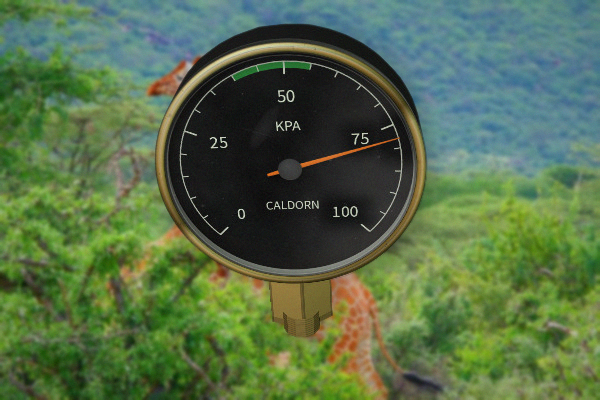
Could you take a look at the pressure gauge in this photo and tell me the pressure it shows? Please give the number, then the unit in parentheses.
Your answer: 77.5 (kPa)
